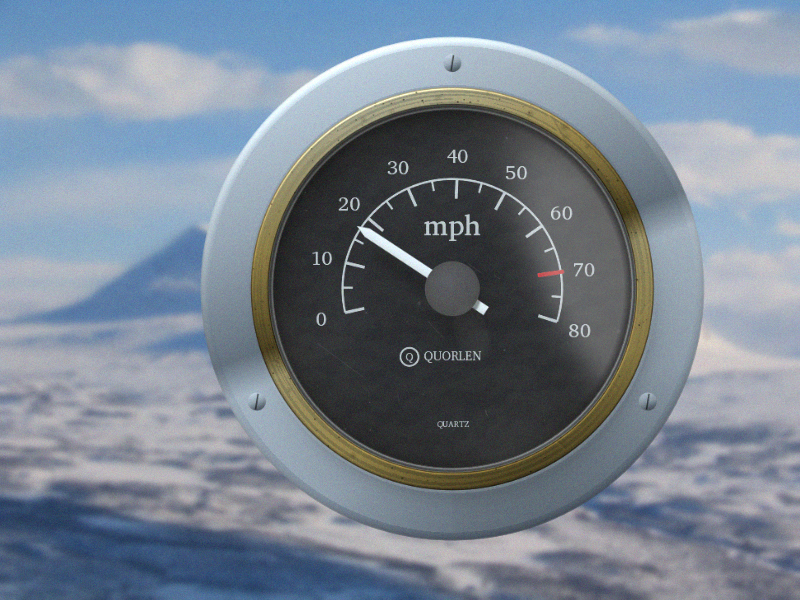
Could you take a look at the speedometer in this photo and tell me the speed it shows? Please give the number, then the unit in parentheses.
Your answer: 17.5 (mph)
